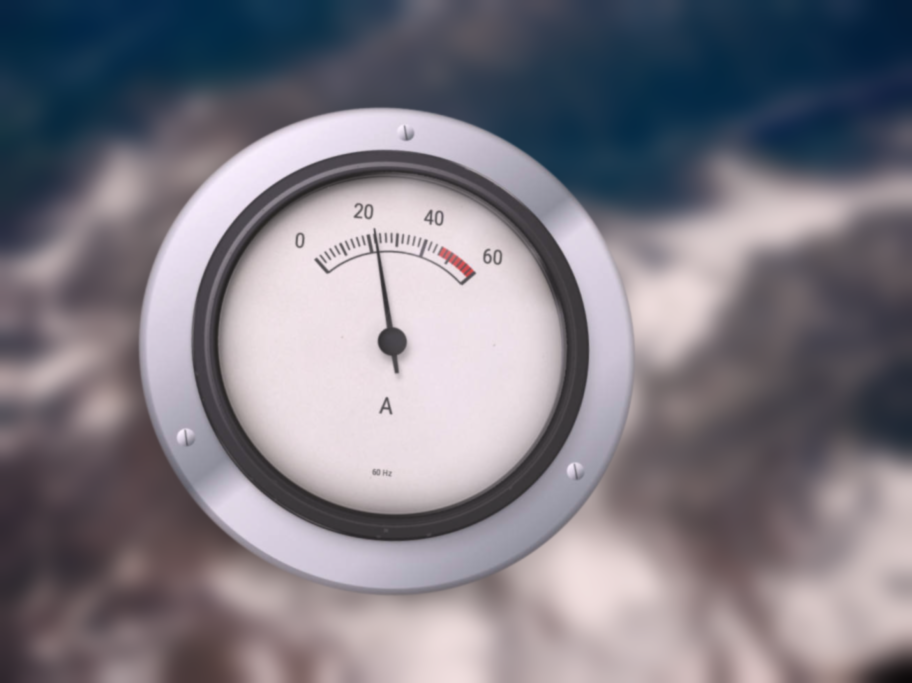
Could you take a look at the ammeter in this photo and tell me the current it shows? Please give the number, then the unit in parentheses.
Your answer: 22 (A)
